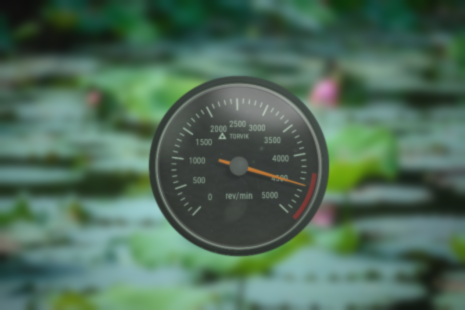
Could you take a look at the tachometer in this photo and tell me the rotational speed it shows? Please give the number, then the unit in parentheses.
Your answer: 4500 (rpm)
